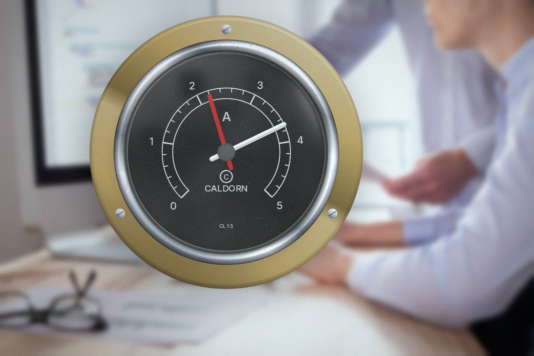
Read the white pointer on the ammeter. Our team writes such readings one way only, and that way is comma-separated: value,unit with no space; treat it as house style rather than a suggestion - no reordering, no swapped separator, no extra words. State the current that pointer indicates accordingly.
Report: 3.7,A
